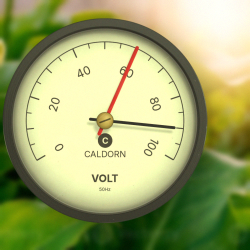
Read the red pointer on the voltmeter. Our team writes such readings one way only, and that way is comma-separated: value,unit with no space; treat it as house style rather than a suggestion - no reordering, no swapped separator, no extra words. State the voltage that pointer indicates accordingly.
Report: 60,V
